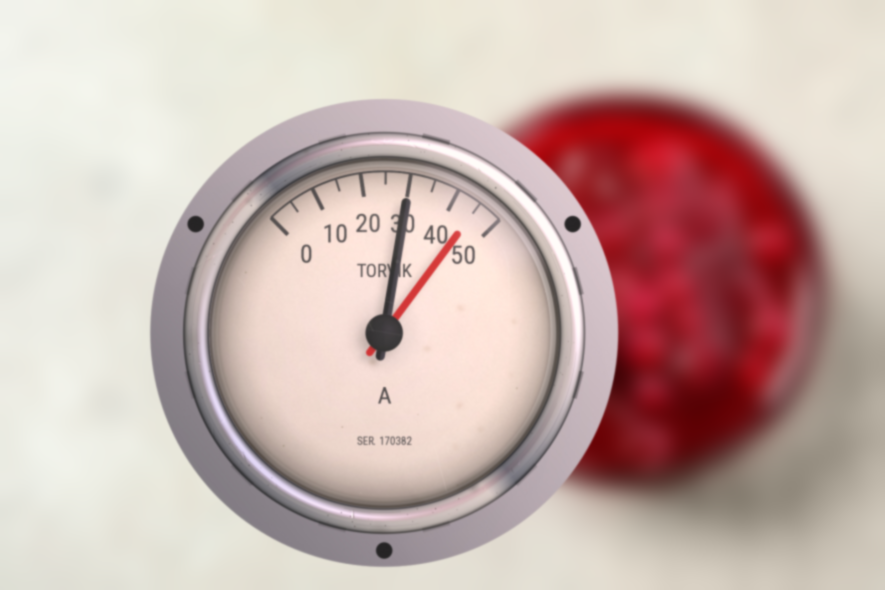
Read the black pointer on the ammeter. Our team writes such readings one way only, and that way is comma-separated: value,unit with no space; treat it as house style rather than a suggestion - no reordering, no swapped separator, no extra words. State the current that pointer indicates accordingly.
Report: 30,A
